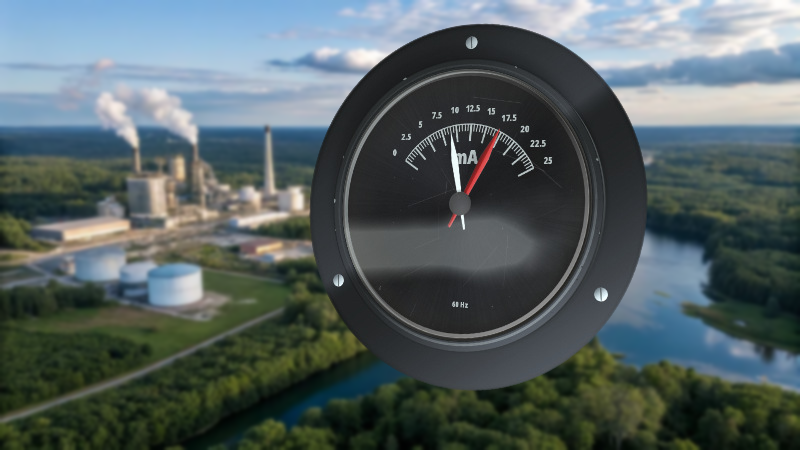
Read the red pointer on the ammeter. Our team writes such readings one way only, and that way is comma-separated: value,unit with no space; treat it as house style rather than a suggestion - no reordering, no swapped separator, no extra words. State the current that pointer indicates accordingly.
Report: 17.5,mA
